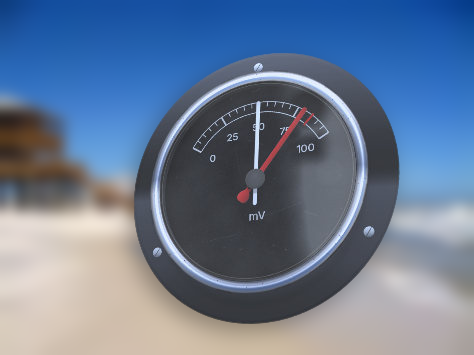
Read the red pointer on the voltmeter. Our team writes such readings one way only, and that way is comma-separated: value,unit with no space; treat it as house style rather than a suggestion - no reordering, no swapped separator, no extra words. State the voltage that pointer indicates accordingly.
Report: 80,mV
